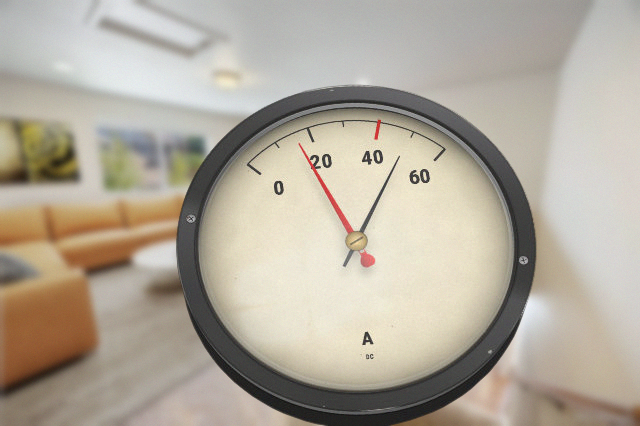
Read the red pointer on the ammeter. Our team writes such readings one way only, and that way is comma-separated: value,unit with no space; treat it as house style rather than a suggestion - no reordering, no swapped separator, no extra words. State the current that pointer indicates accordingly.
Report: 15,A
